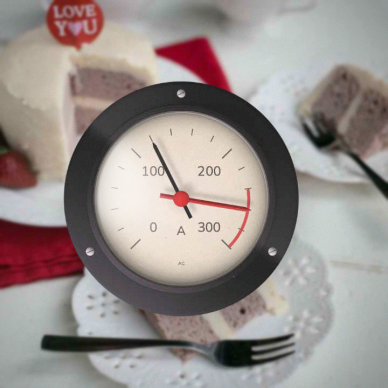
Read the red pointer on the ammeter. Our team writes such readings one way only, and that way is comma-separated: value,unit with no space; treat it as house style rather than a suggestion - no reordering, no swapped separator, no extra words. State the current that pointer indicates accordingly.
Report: 260,A
